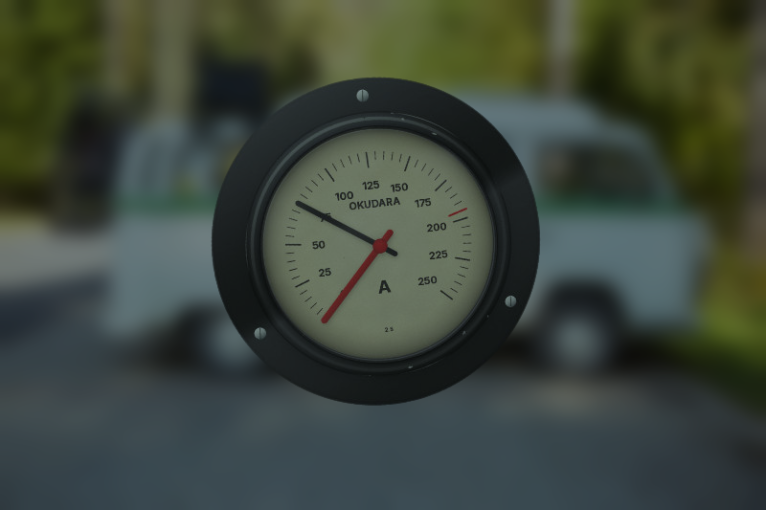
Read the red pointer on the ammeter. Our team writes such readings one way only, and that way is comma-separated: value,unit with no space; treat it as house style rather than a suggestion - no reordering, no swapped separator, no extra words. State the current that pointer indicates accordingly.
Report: 0,A
